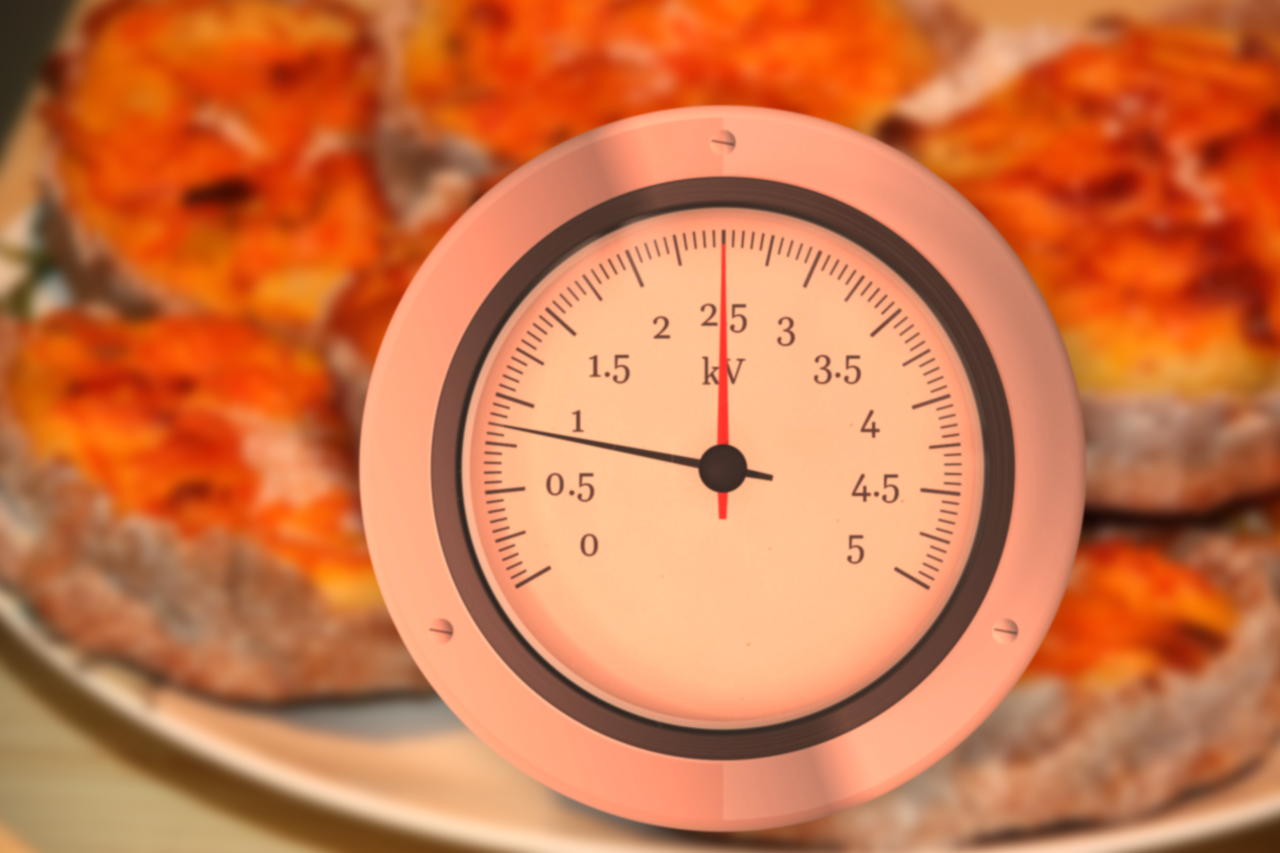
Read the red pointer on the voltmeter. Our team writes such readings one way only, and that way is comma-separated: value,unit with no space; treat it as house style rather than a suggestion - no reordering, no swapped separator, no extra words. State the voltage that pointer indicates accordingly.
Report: 2.5,kV
